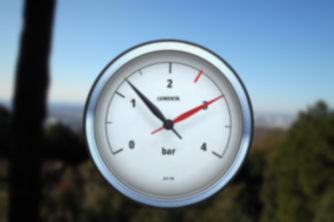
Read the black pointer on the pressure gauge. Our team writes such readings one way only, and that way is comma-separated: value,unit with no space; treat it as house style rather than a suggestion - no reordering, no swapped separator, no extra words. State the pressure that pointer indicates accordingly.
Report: 1.25,bar
